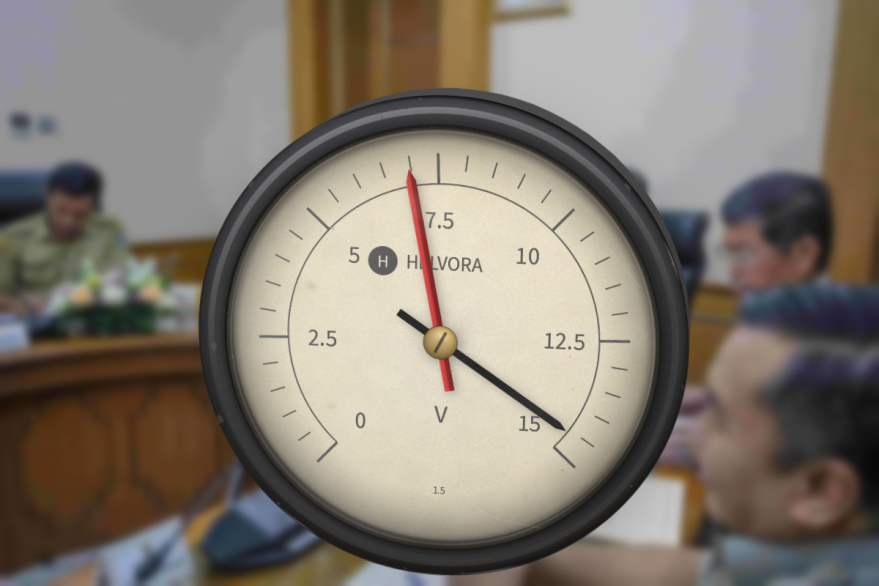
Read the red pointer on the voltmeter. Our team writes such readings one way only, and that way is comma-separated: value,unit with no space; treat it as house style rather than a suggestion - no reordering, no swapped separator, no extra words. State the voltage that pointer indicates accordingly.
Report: 7,V
